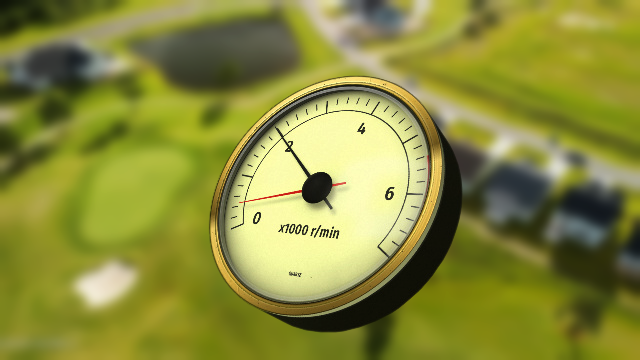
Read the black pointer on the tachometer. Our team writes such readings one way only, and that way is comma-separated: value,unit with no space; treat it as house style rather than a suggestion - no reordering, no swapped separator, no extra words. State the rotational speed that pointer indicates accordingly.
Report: 2000,rpm
